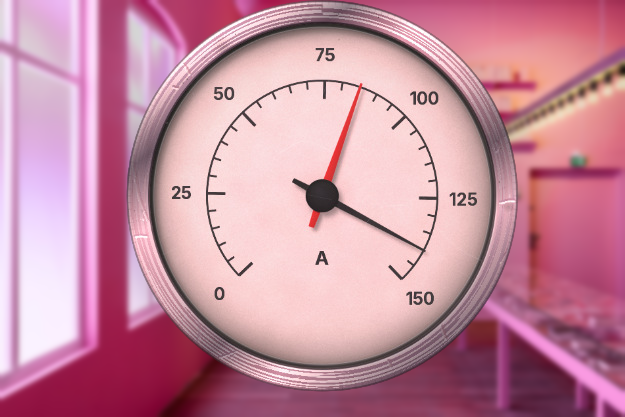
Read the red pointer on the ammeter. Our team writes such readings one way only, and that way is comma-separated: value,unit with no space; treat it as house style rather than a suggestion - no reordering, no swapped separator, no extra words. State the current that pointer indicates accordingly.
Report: 85,A
